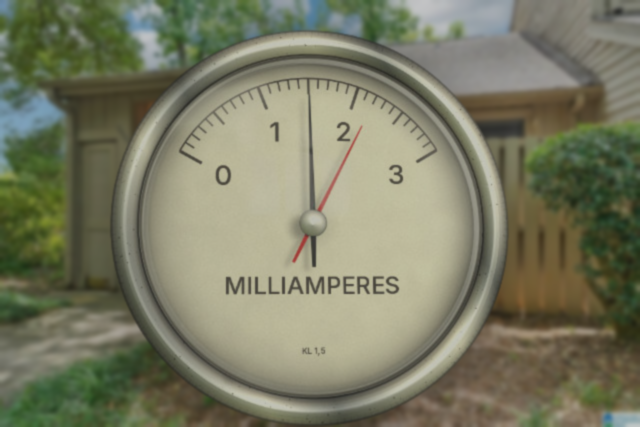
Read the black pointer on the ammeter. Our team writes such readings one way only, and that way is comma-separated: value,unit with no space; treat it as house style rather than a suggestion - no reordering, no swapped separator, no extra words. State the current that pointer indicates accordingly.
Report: 1.5,mA
